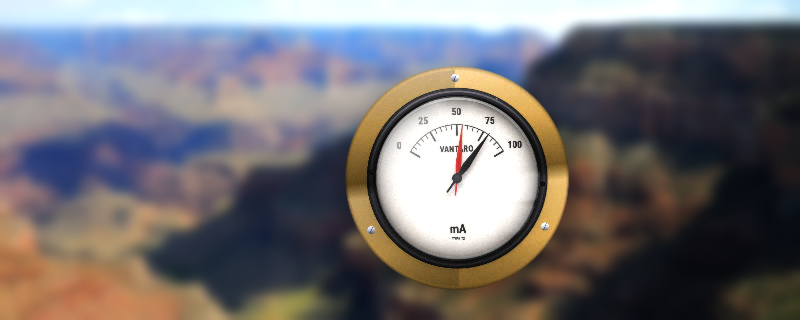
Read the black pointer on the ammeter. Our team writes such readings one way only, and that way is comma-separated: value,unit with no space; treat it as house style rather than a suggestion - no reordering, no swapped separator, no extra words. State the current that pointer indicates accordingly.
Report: 80,mA
